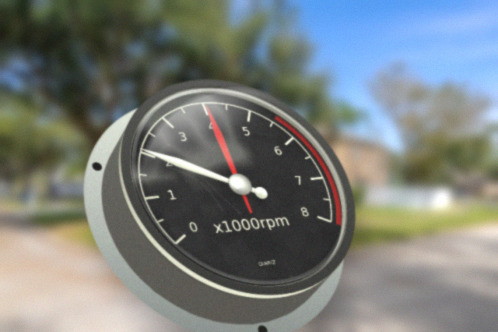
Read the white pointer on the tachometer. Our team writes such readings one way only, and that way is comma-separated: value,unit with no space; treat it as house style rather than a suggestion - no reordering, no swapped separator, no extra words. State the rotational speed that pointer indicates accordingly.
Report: 2000,rpm
